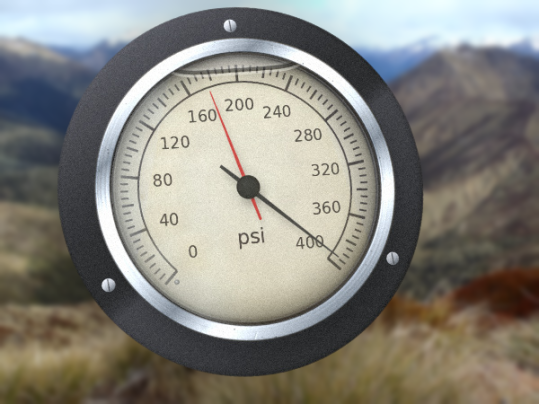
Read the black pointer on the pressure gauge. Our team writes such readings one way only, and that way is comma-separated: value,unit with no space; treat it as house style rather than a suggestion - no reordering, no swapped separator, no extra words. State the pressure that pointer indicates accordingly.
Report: 395,psi
